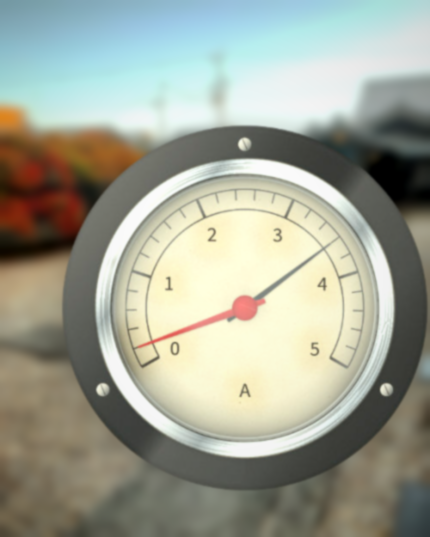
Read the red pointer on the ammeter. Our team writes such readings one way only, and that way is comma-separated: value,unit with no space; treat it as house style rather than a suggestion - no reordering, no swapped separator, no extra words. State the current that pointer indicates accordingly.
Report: 0.2,A
